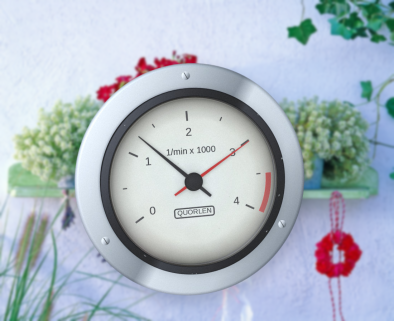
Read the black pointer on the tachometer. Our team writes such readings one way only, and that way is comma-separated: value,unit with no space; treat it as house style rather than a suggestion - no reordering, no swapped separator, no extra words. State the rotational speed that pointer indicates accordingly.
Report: 1250,rpm
